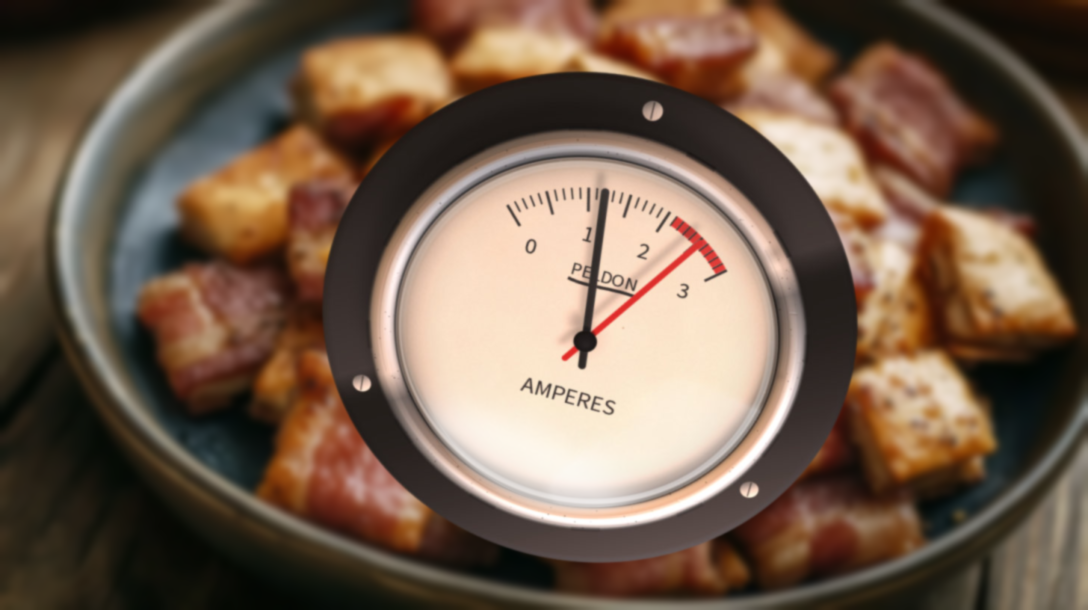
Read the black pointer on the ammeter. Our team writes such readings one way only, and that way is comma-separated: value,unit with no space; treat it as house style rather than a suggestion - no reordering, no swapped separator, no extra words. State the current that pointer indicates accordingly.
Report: 1.2,A
